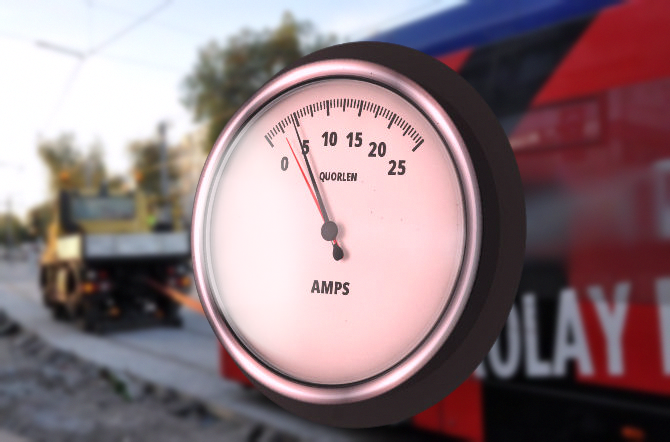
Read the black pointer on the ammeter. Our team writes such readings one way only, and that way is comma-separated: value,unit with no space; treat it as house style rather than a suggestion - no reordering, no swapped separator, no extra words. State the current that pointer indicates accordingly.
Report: 5,A
